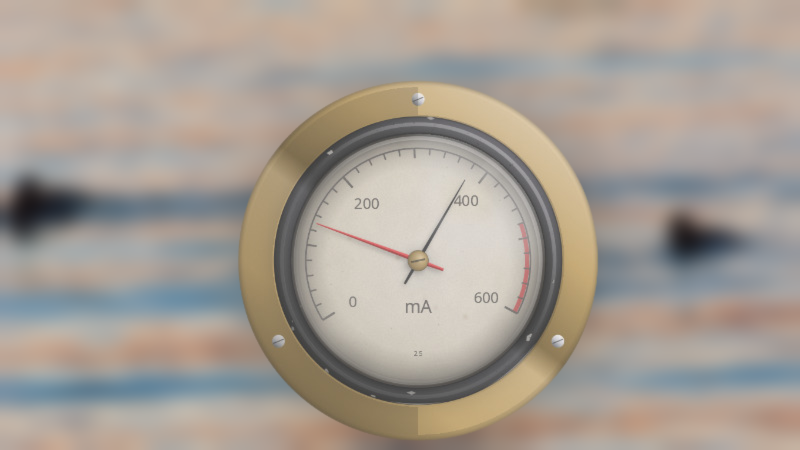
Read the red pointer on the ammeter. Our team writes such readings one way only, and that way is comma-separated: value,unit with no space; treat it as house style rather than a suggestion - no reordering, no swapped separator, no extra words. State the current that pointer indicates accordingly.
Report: 130,mA
